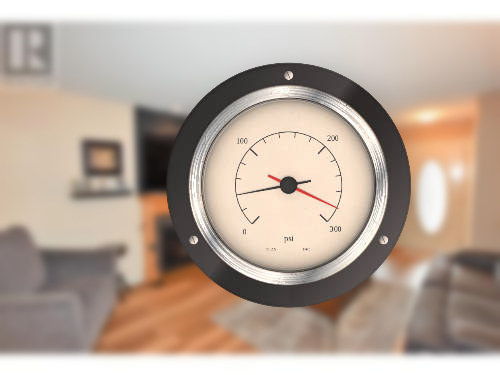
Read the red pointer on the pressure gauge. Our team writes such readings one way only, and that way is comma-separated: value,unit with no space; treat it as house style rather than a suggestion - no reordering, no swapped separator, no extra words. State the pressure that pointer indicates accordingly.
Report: 280,psi
